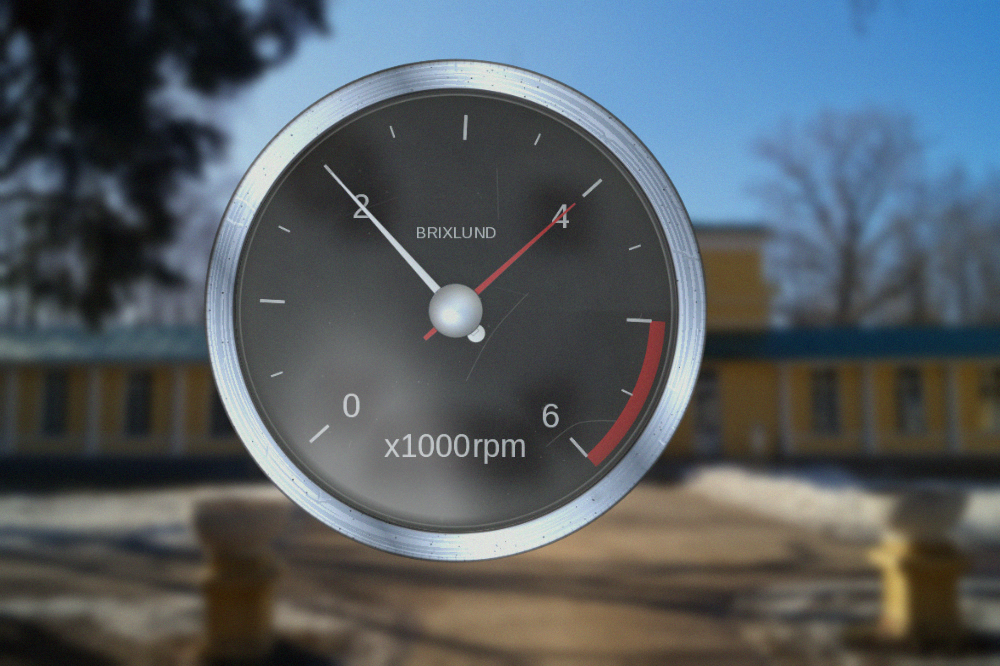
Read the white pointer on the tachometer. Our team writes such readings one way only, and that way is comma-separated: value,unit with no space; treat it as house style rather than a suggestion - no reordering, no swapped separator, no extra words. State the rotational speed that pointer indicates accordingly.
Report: 2000,rpm
